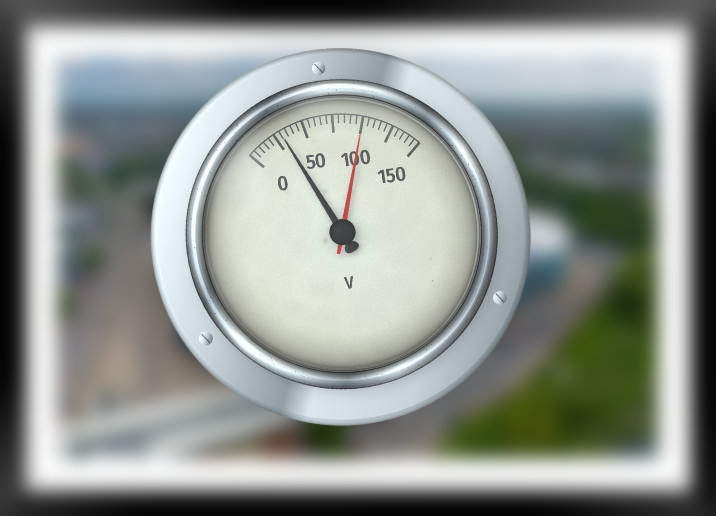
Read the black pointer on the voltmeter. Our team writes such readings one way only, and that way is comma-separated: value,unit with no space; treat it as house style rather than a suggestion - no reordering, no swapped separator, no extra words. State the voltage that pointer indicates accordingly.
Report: 30,V
